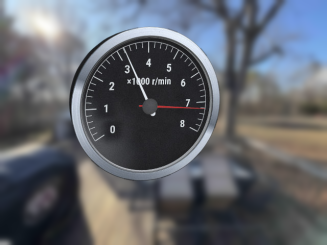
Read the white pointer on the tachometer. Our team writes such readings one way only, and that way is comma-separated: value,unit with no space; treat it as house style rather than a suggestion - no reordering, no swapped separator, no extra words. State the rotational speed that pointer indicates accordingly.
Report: 3200,rpm
